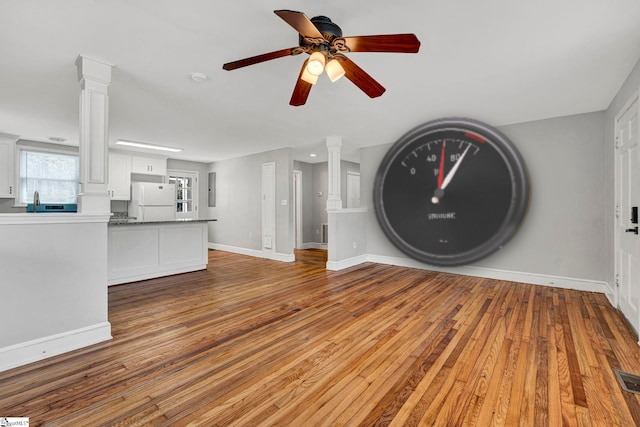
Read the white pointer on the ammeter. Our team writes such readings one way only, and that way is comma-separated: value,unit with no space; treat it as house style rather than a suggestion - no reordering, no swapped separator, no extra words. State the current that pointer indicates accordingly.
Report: 90,µA
